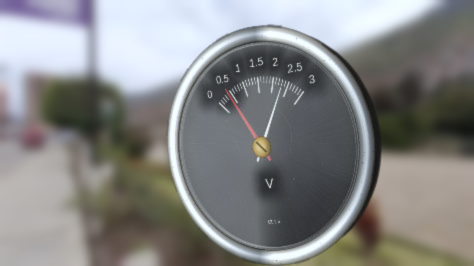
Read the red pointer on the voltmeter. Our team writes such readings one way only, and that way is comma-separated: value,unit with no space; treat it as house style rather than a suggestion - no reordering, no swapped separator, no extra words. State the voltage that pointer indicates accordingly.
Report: 0.5,V
